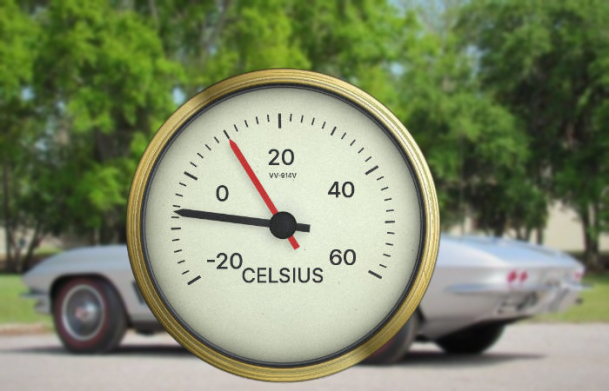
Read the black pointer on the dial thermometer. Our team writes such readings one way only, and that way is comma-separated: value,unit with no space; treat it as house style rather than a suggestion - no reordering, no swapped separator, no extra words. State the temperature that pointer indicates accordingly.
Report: -7,°C
